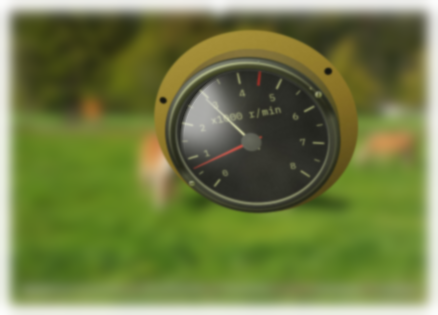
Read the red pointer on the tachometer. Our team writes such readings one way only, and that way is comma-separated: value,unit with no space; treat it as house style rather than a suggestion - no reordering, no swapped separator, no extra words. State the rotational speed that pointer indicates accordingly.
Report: 750,rpm
